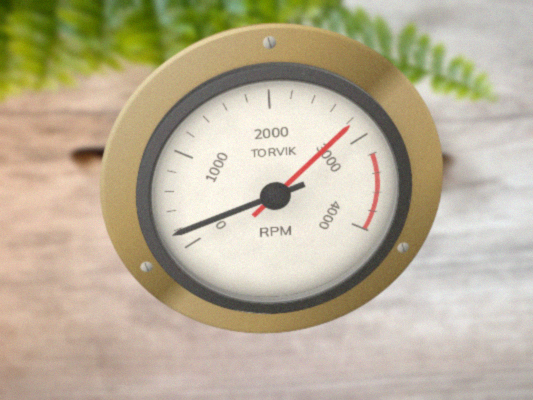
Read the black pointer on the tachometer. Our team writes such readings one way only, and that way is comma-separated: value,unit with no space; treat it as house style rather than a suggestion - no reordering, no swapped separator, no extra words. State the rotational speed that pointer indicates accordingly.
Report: 200,rpm
